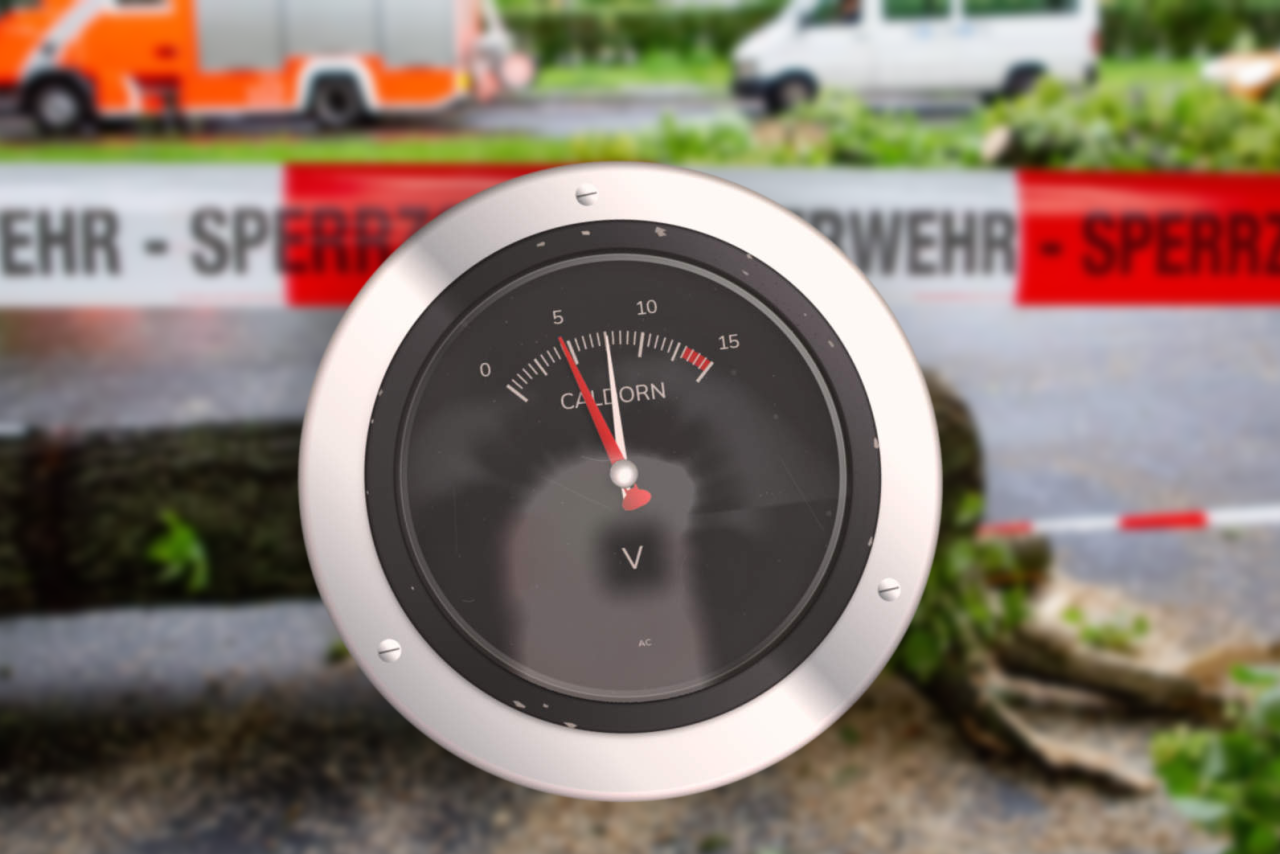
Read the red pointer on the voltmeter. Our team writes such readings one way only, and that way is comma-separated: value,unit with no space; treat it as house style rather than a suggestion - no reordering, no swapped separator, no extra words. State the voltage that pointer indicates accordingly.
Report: 4.5,V
